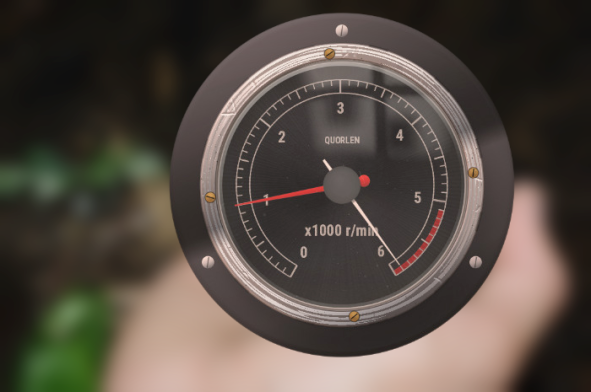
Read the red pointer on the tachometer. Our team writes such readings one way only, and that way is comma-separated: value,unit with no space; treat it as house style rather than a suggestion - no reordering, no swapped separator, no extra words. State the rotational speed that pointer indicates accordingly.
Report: 1000,rpm
